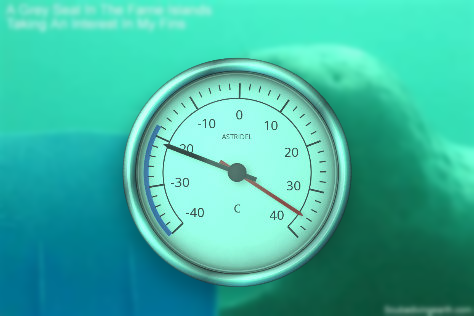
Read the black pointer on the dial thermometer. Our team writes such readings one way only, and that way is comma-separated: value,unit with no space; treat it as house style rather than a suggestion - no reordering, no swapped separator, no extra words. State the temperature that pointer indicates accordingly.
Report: -21,°C
